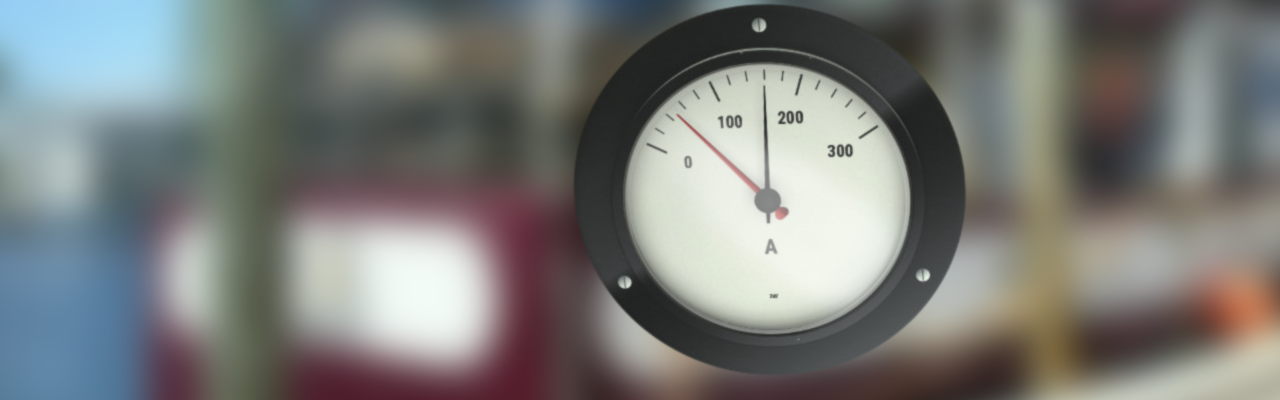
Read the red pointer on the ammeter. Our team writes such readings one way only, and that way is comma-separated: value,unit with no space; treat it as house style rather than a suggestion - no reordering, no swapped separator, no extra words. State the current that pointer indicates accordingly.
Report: 50,A
